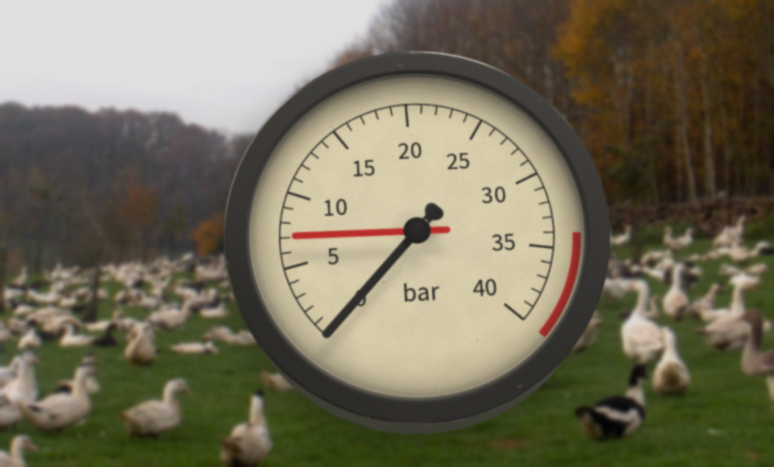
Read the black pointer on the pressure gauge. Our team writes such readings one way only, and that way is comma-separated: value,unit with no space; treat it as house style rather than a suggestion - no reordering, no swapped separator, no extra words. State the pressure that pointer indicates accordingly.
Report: 0,bar
